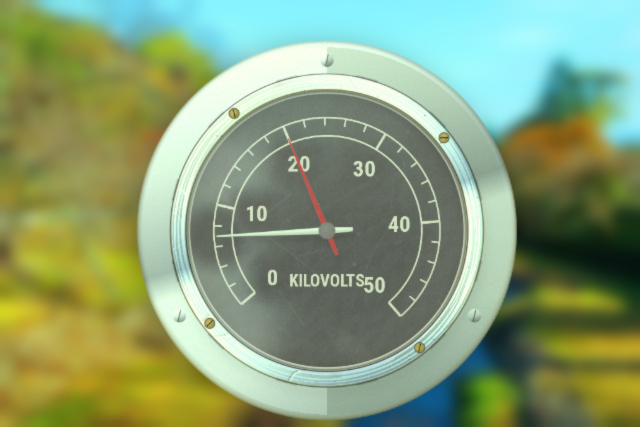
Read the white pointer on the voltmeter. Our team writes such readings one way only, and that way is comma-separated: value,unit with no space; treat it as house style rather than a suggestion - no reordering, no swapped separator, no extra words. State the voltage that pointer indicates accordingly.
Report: 7,kV
